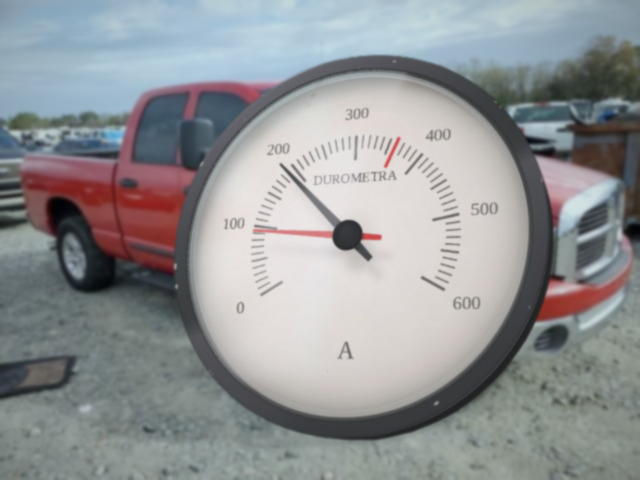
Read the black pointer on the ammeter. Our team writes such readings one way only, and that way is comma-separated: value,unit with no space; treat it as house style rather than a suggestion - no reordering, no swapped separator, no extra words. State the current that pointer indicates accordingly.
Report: 190,A
